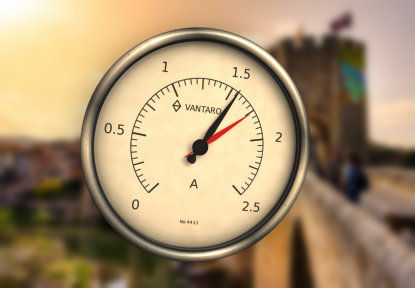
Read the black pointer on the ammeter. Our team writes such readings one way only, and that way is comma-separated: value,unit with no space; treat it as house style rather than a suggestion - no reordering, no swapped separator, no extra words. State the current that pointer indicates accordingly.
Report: 1.55,A
